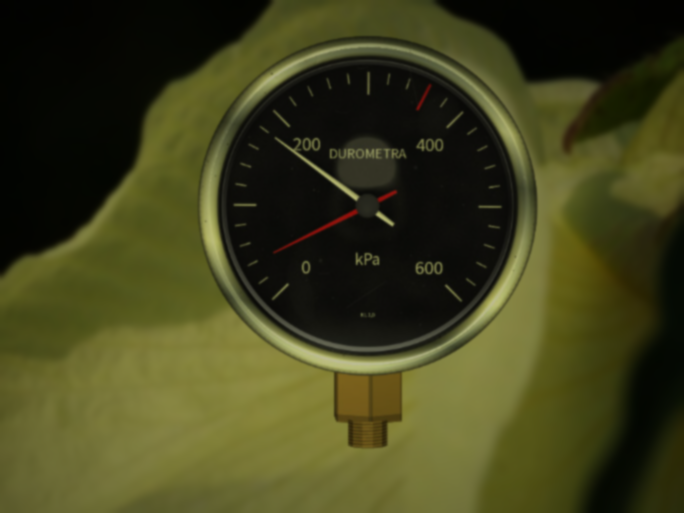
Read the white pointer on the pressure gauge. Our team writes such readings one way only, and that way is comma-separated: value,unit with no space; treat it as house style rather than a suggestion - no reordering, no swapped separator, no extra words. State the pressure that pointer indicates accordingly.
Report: 180,kPa
